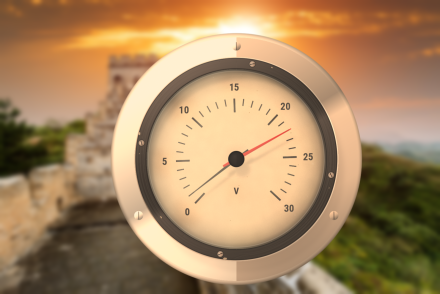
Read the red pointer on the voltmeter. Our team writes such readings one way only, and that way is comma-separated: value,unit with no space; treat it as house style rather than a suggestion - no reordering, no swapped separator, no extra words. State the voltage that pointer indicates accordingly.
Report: 22,V
